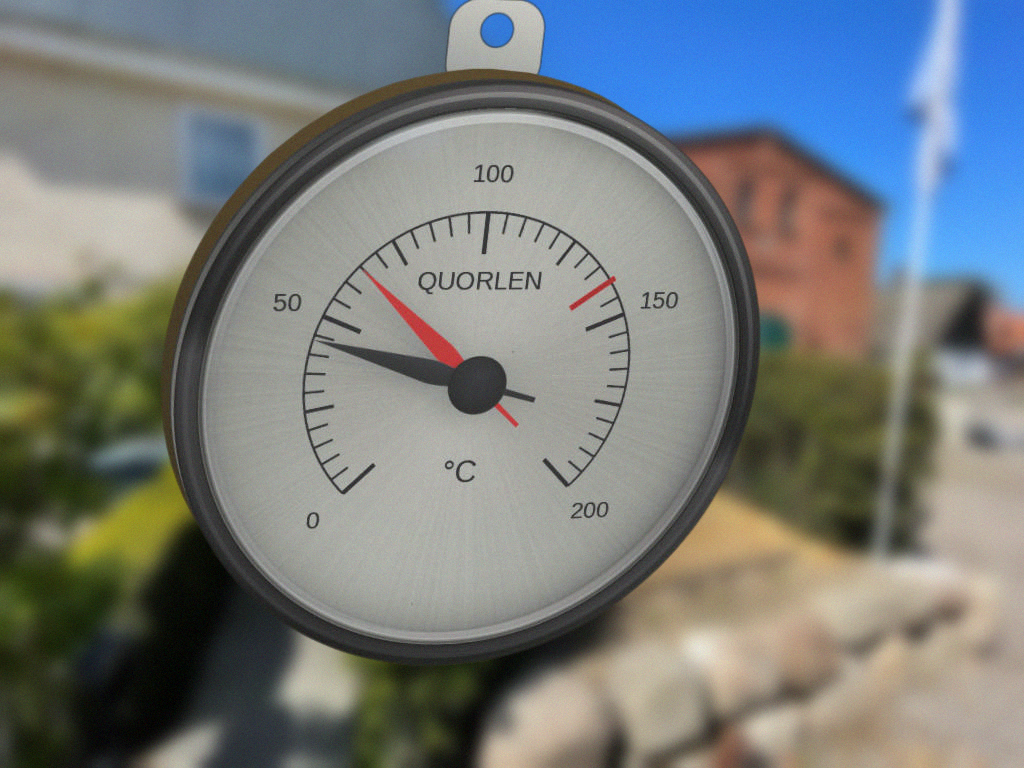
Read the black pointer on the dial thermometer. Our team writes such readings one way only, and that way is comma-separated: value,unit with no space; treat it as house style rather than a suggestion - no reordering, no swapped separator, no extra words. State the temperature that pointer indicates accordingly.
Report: 45,°C
